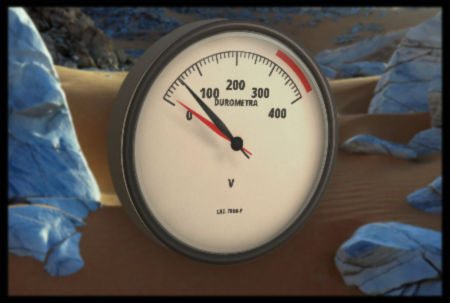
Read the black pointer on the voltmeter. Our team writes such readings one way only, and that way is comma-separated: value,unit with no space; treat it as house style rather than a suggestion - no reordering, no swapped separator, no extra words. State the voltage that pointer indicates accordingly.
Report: 50,V
